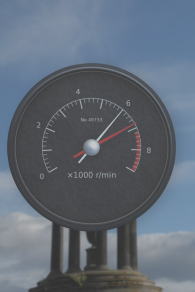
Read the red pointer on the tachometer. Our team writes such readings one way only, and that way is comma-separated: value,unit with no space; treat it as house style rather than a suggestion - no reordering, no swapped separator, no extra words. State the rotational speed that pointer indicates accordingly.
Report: 6800,rpm
